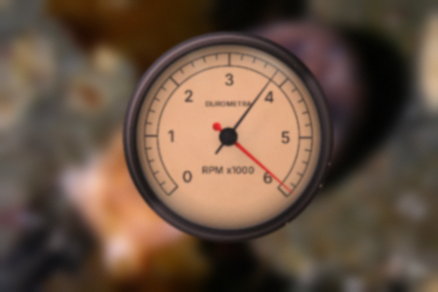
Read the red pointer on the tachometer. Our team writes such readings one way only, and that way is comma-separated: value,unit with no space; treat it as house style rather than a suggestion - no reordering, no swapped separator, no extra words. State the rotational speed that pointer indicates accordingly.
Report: 5900,rpm
